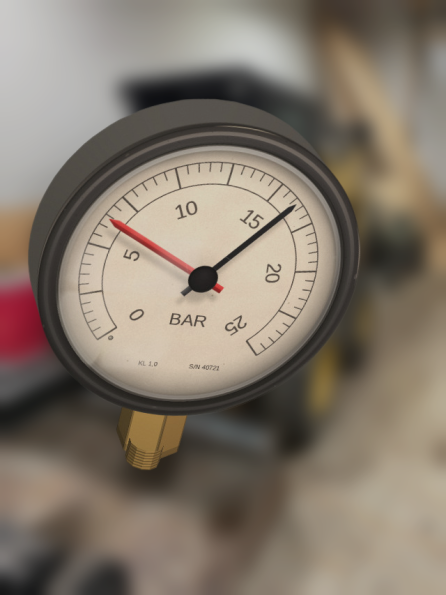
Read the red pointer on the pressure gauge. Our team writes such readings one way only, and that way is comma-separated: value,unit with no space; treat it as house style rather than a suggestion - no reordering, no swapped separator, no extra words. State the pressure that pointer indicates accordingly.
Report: 6.5,bar
